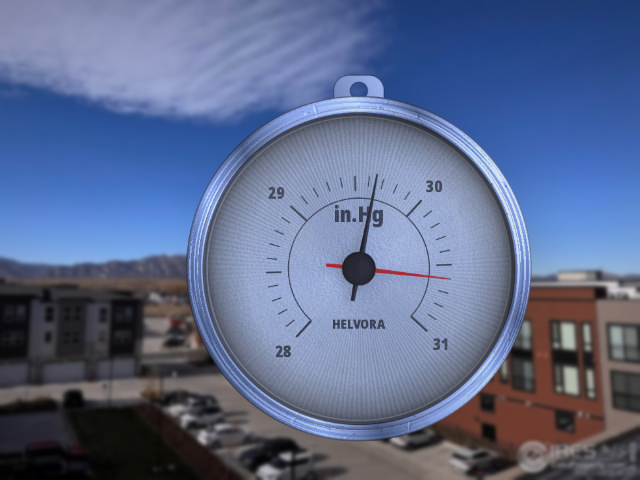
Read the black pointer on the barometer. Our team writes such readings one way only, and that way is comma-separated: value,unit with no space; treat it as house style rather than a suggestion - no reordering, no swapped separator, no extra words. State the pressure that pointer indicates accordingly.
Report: 29.65,inHg
